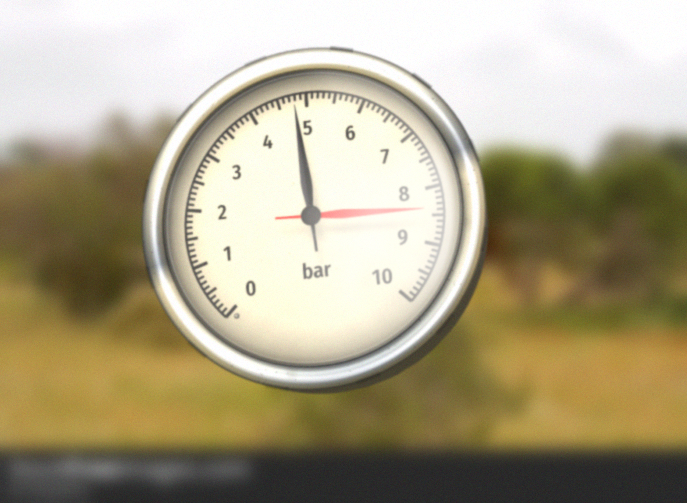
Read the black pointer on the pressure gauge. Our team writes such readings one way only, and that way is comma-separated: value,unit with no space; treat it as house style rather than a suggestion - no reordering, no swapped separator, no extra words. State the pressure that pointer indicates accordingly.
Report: 4.8,bar
